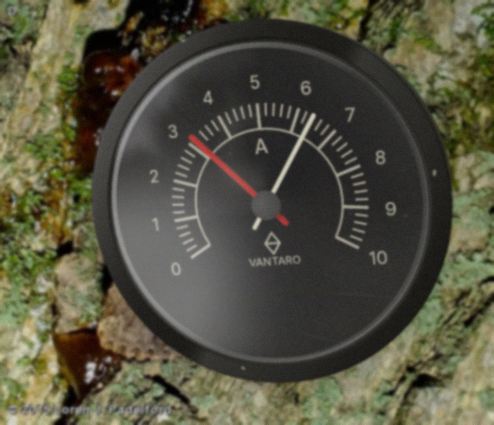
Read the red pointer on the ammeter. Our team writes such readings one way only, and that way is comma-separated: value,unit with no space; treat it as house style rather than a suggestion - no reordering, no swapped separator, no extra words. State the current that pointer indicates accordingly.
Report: 3.2,A
